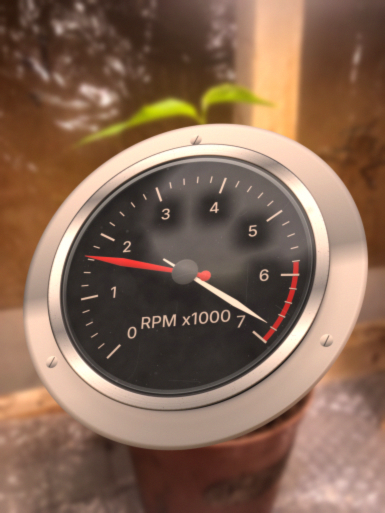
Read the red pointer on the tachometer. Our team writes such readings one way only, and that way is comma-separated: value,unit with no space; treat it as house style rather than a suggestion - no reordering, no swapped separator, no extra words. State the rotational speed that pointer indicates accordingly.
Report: 1600,rpm
